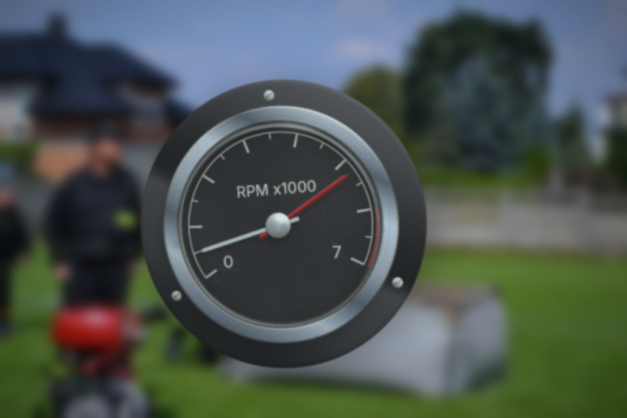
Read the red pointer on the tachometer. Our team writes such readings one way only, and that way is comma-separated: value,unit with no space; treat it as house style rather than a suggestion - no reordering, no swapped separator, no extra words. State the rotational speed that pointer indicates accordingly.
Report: 5250,rpm
